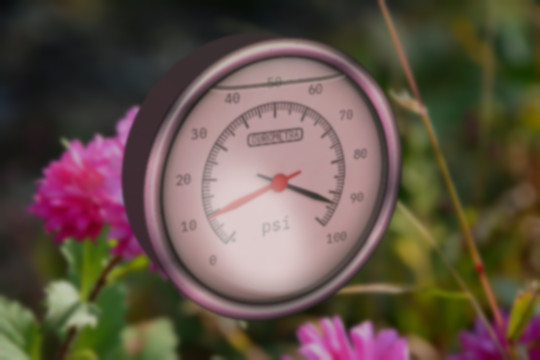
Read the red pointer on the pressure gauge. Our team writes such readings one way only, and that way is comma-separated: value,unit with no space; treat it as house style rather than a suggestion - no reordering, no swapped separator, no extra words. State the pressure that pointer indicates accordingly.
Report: 10,psi
